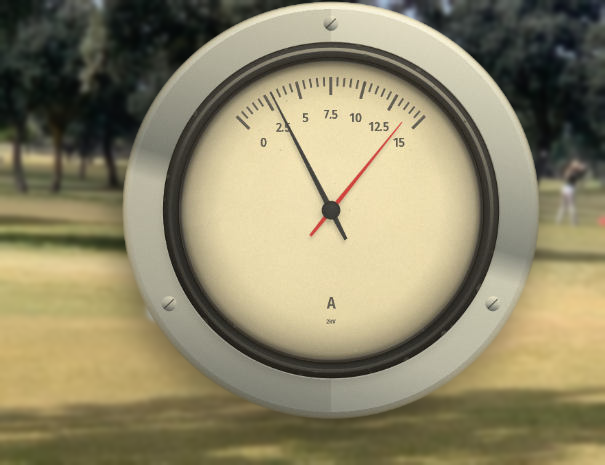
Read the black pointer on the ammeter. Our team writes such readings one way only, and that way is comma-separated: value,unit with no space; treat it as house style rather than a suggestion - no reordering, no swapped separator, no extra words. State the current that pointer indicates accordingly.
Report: 3,A
